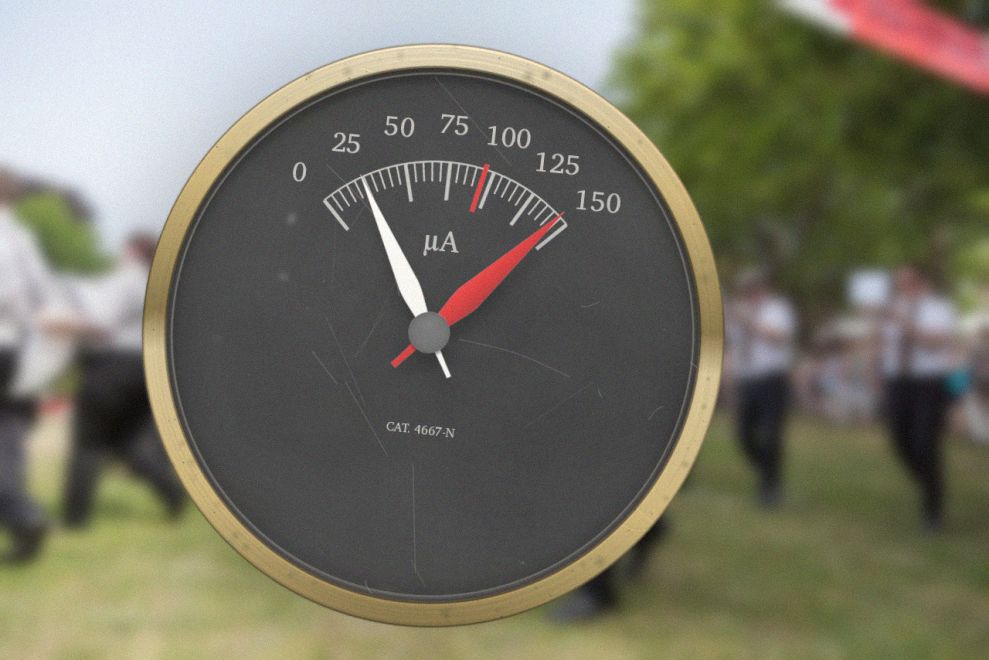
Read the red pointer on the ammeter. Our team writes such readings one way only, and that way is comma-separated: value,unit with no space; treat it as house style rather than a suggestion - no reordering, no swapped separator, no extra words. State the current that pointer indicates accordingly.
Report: 145,µA
